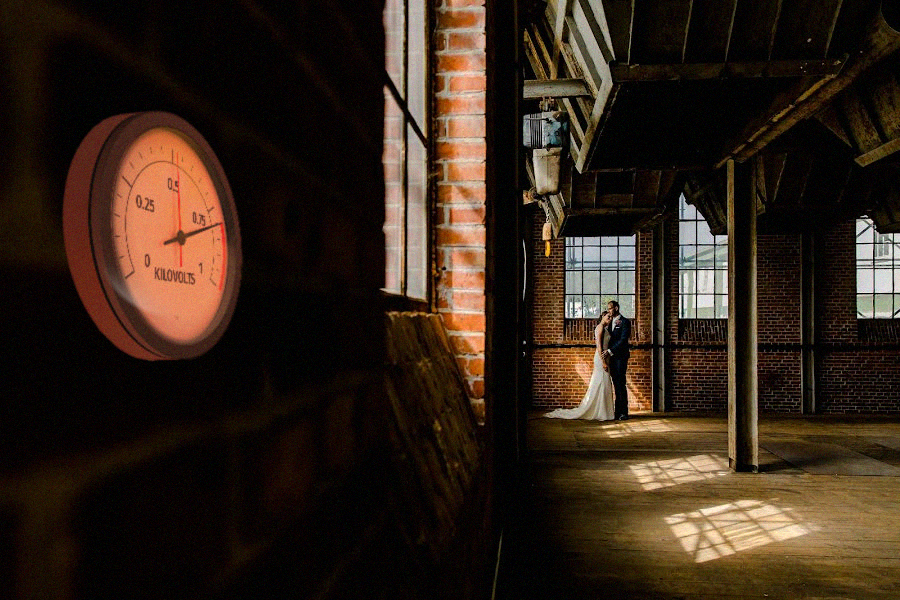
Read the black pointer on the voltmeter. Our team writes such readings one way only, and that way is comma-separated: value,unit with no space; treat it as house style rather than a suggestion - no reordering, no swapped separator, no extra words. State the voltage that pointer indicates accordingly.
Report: 0.8,kV
